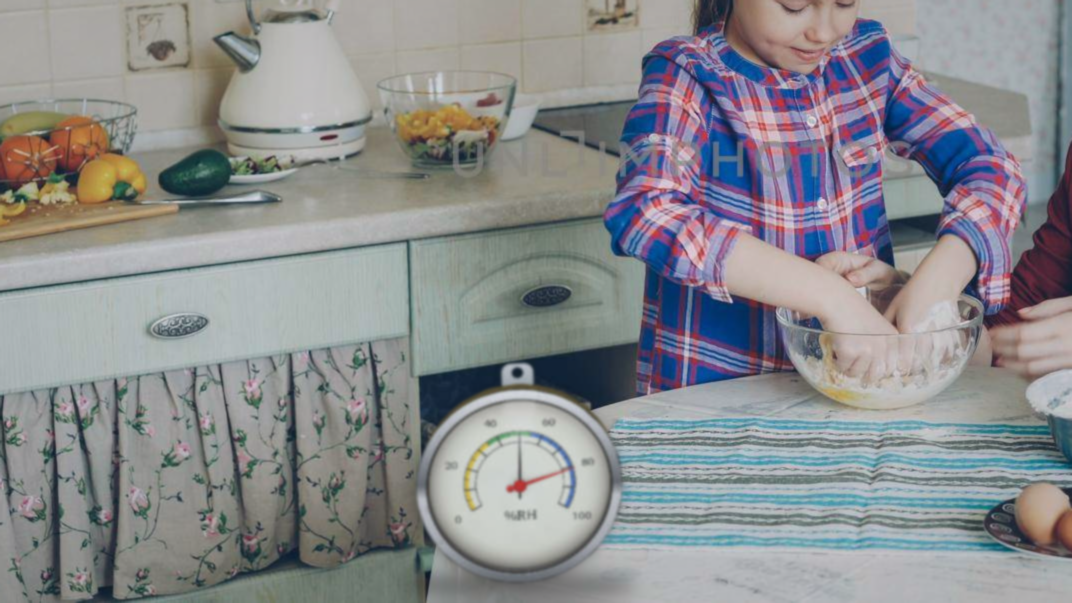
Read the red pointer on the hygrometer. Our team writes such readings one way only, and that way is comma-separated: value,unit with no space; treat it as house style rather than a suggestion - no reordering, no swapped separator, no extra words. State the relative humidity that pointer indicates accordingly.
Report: 80,%
